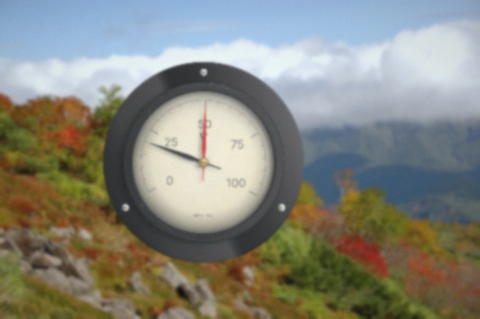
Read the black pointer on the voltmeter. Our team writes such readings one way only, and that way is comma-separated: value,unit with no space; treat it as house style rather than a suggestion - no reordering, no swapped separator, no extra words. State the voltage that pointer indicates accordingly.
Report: 20,V
